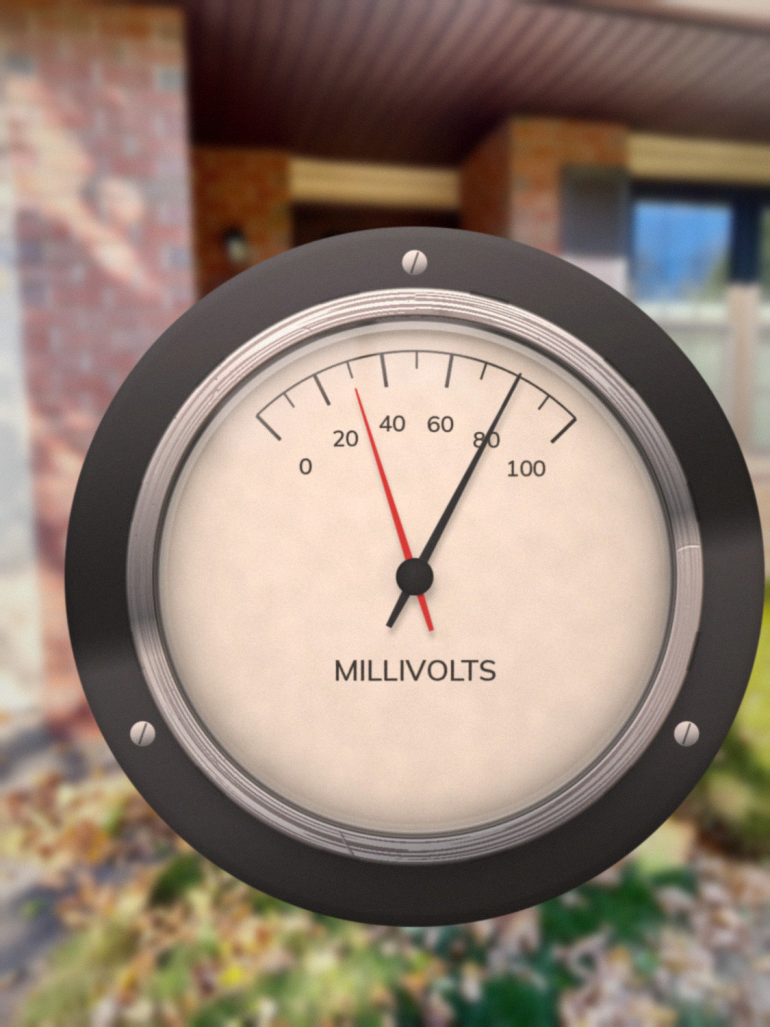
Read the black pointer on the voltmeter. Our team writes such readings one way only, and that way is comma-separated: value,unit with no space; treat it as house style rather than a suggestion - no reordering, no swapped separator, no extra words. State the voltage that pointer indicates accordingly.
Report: 80,mV
